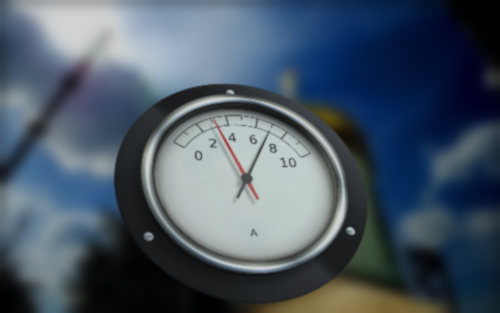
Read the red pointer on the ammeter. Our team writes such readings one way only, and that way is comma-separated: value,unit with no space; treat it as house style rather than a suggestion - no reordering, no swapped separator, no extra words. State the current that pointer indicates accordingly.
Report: 3,A
